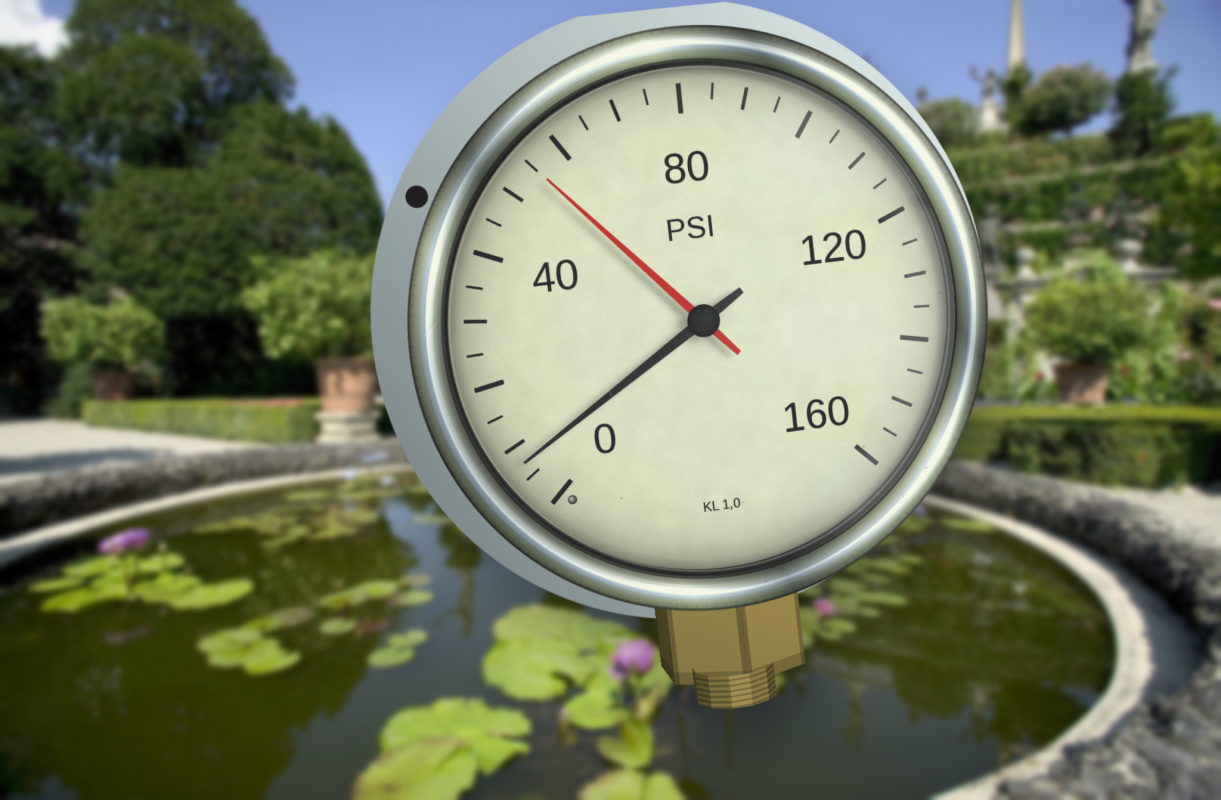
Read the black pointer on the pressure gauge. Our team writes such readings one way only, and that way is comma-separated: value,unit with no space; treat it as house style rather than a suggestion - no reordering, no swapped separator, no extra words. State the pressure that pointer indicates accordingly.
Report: 7.5,psi
